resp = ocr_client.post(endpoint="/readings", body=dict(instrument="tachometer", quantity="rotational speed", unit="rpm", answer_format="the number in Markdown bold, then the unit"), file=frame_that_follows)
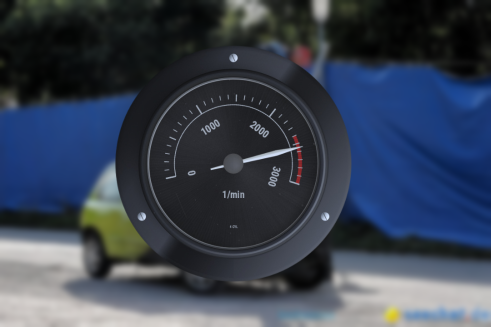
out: **2550** rpm
